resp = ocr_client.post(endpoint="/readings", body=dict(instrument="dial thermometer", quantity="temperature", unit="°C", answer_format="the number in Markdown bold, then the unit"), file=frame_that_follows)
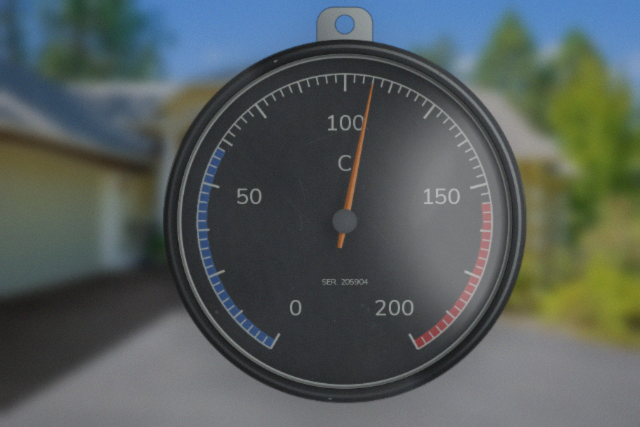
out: **107.5** °C
